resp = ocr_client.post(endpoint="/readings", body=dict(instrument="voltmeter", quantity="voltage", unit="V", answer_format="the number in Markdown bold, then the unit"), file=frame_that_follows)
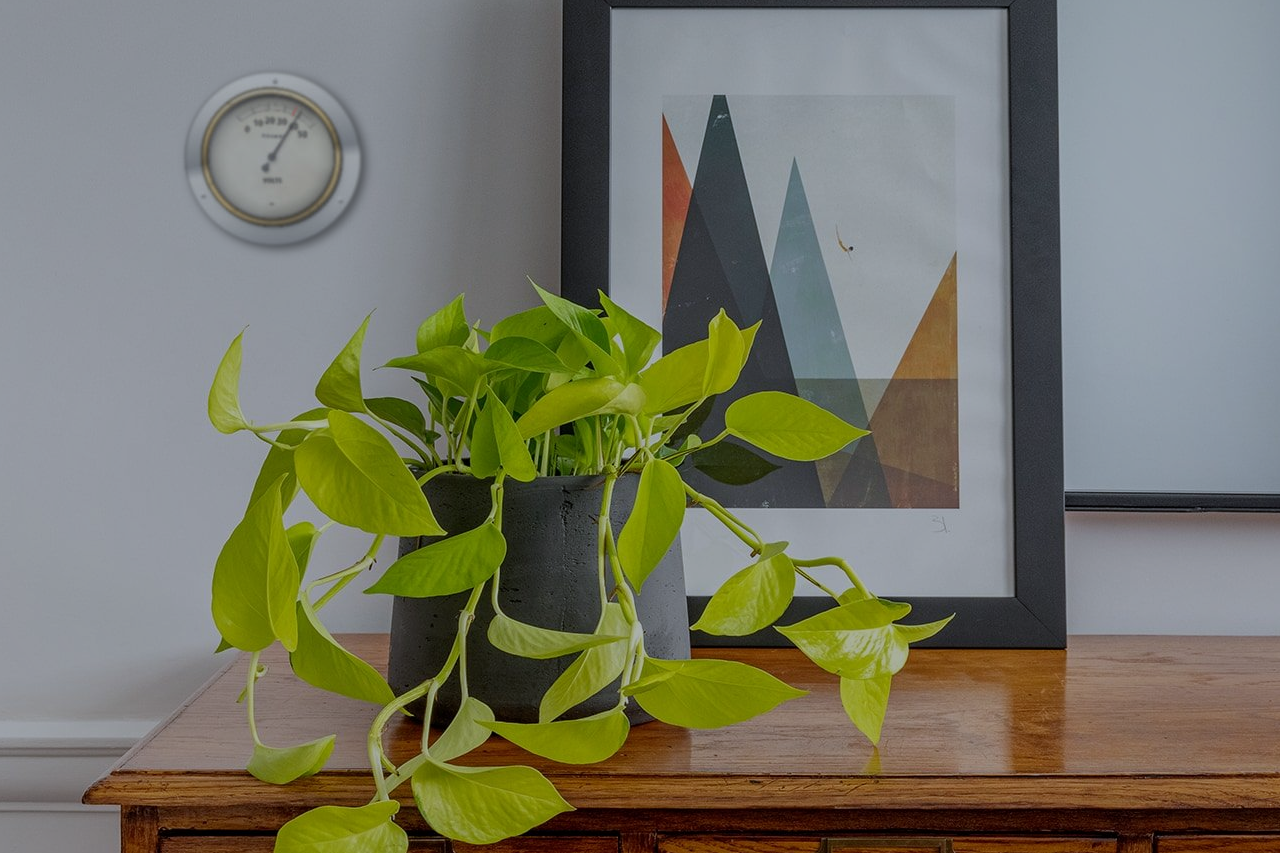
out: **40** V
